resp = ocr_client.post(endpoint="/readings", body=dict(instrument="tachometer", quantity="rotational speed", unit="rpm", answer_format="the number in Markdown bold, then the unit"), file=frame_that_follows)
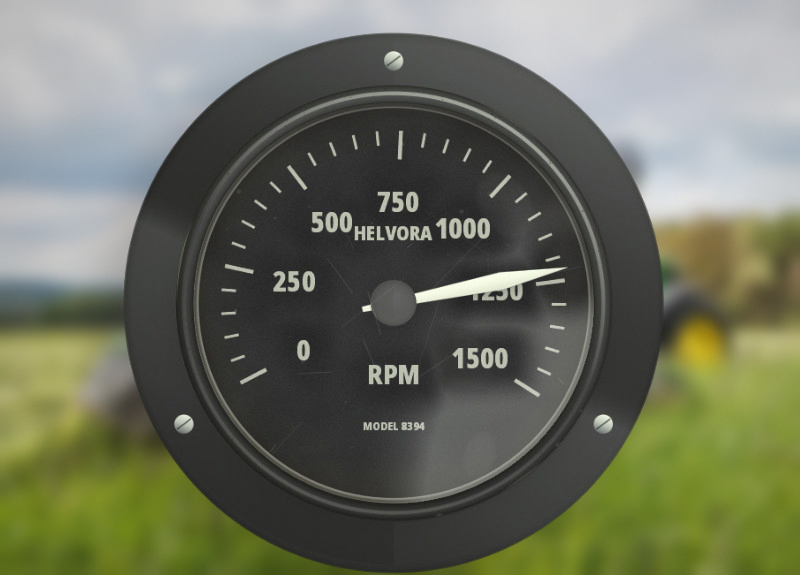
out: **1225** rpm
